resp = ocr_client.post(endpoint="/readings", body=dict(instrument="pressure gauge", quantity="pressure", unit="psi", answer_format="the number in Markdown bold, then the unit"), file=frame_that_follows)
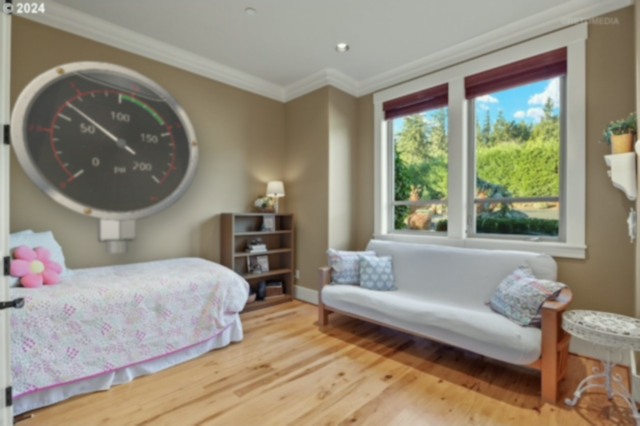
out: **60** psi
